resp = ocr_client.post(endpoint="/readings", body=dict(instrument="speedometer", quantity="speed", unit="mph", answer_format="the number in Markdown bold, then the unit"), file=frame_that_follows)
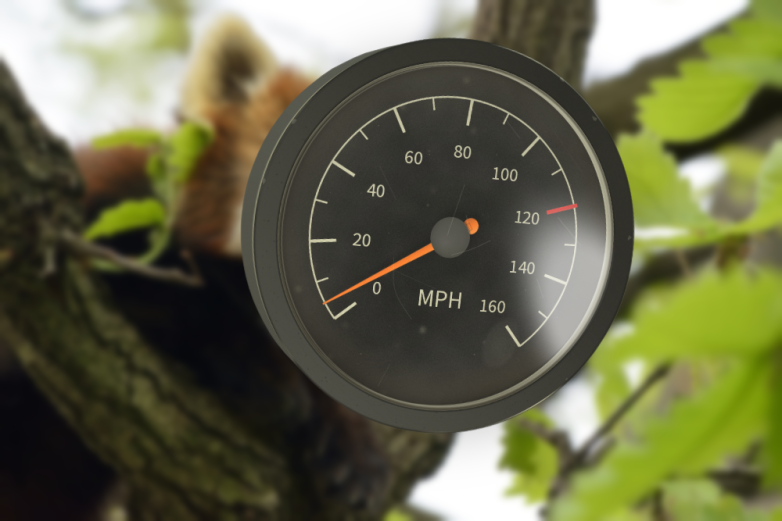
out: **5** mph
